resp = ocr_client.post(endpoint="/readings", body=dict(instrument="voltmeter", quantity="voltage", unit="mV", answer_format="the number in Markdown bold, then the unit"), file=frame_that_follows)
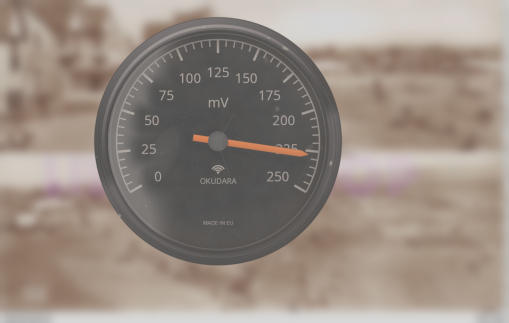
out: **227.5** mV
